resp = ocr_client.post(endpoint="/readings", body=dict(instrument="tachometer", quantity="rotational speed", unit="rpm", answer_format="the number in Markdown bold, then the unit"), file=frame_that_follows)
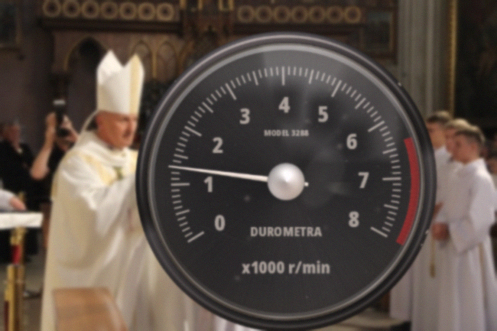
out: **1300** rpm
